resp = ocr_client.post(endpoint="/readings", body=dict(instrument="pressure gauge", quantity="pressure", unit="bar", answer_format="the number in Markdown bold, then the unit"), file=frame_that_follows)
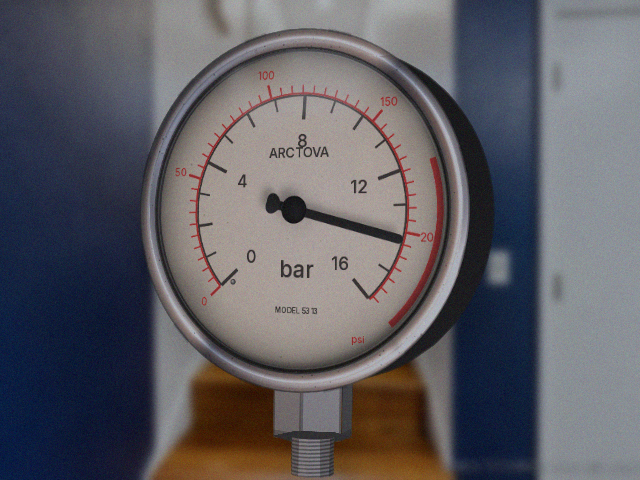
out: **14** bar
